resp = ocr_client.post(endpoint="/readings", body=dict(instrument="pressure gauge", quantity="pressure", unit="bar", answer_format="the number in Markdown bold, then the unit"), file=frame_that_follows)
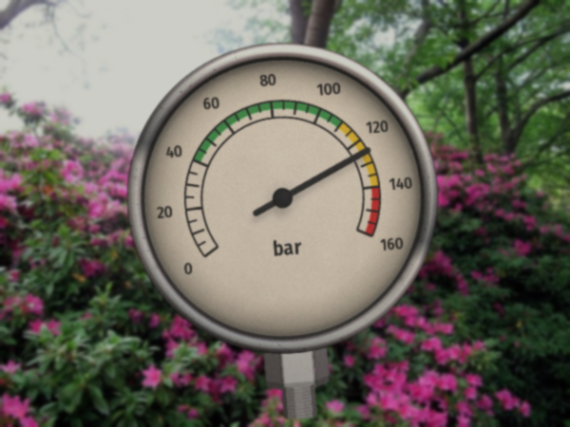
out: **125** bar
